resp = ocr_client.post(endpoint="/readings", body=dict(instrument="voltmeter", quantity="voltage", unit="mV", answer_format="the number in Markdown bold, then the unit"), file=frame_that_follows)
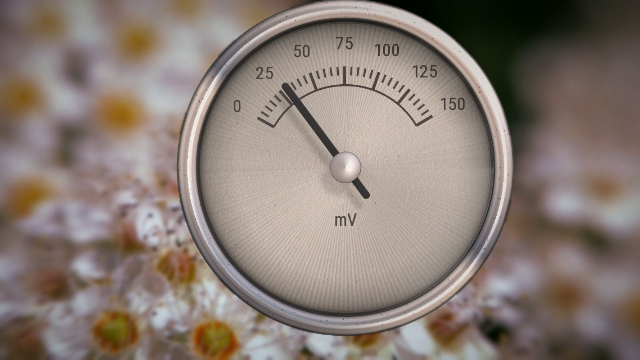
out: **30** mV
